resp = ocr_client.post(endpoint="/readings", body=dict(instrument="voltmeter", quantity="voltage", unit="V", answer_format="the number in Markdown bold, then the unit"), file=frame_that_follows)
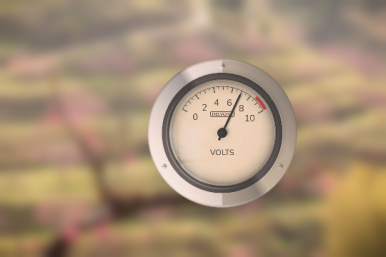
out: **7** V
